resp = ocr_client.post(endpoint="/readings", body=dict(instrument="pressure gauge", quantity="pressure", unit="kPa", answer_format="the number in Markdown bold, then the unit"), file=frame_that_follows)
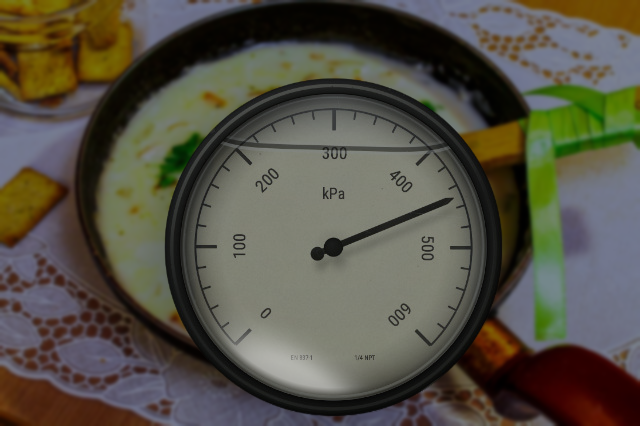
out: **450** kPa
